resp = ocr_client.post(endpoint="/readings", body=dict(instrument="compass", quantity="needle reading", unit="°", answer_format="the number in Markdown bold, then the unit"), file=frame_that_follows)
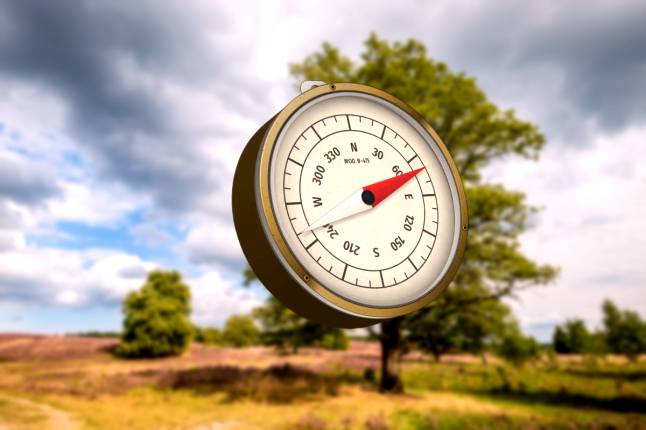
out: **70** °
